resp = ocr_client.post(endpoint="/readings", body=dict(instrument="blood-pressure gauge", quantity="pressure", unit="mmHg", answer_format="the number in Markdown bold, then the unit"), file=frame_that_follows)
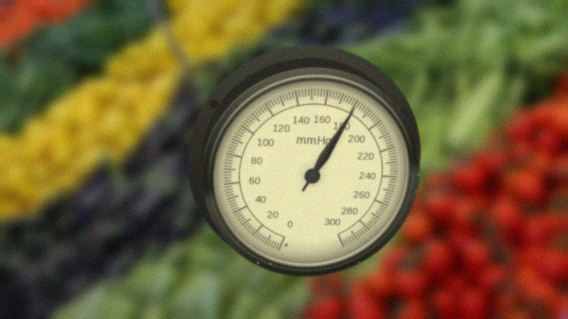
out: **180** mmHg
